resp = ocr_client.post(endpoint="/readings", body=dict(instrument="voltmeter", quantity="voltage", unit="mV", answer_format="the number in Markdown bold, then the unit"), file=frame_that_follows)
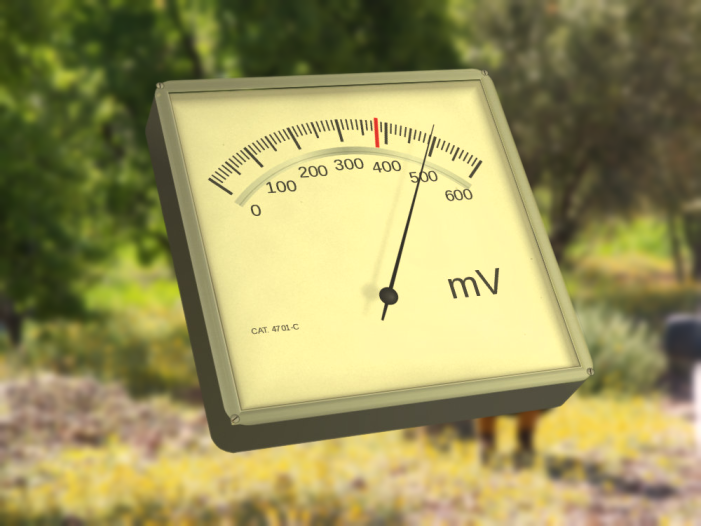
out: **490** mV
